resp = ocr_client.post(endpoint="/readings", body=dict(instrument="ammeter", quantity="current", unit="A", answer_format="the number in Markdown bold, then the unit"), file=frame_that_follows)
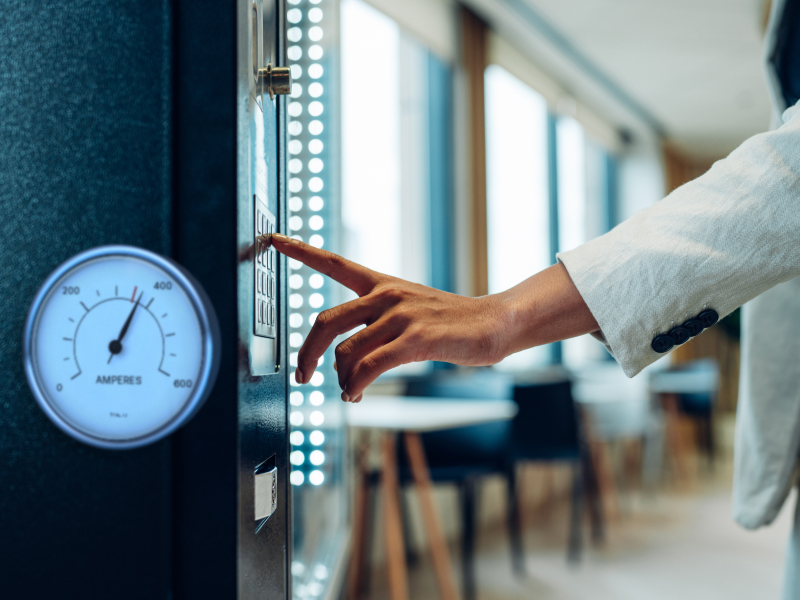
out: **375** A
